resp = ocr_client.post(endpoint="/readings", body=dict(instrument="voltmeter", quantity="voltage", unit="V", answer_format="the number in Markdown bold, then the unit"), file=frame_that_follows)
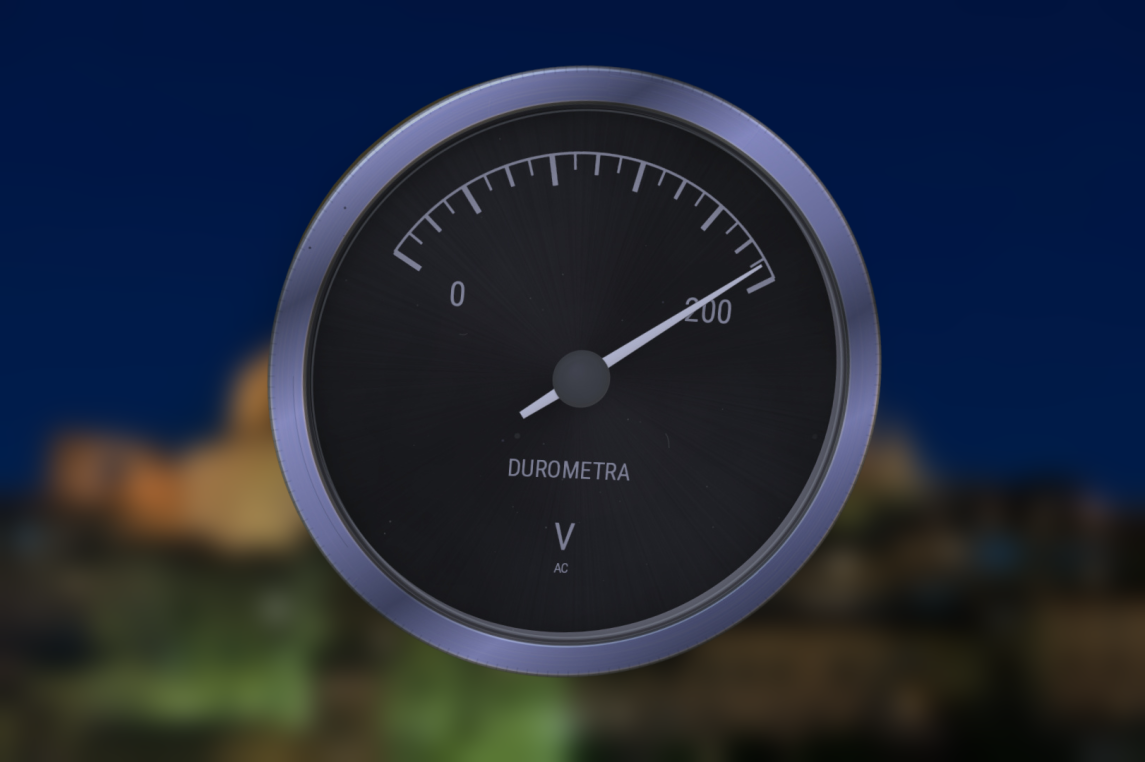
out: **190** V
